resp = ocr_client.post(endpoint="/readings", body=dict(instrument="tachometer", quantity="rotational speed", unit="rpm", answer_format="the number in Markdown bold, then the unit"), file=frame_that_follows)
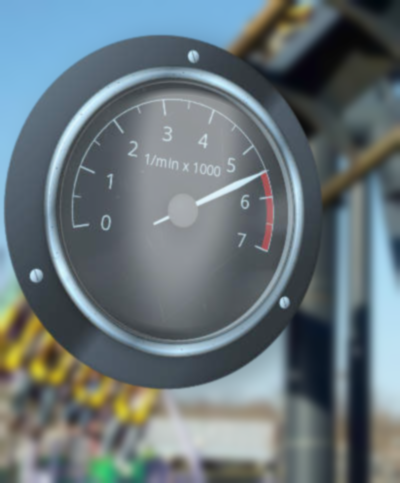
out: **5500** rpm
